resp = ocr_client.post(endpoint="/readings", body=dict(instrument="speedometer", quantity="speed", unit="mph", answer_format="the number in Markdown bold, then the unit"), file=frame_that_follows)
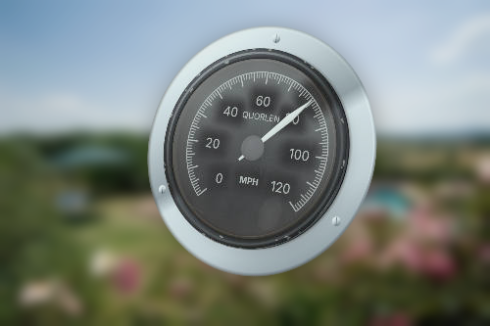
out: **80** mph
